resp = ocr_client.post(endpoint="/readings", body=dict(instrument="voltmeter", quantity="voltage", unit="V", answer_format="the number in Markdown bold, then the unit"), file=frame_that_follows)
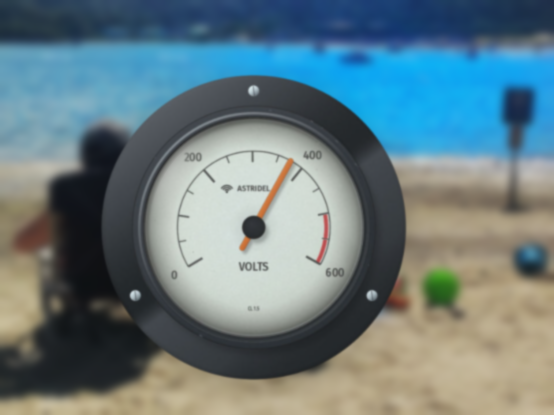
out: **375** V
